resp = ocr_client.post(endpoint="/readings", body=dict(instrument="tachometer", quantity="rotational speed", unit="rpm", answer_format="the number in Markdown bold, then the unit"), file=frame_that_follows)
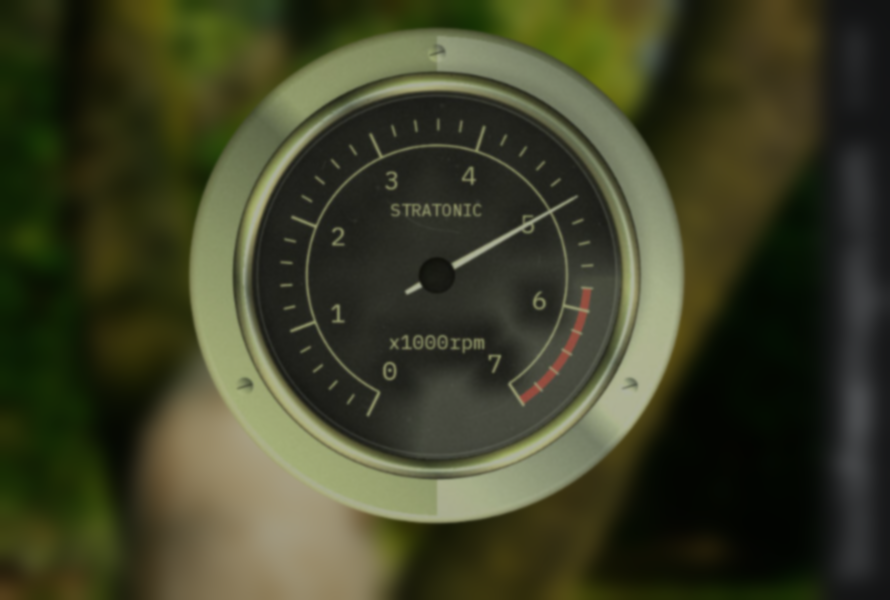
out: **5000** rpm
